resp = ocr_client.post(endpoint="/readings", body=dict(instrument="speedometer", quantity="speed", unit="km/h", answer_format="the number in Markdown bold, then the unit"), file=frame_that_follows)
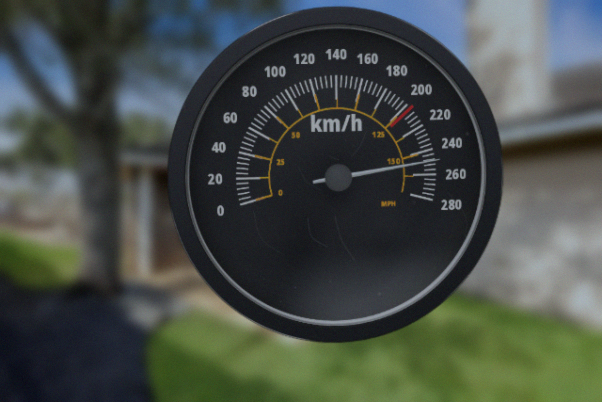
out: **248** km/h
